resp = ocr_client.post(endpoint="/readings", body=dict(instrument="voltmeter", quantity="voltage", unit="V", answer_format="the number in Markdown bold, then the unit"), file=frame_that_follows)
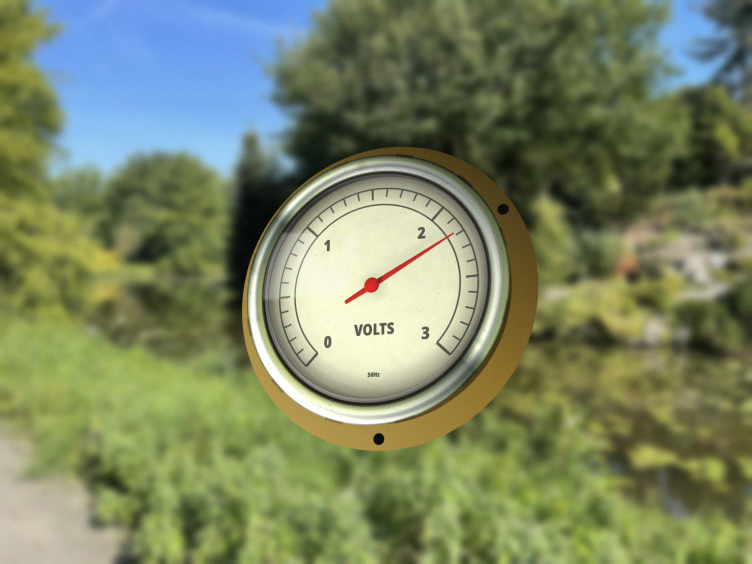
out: **2.2** V
